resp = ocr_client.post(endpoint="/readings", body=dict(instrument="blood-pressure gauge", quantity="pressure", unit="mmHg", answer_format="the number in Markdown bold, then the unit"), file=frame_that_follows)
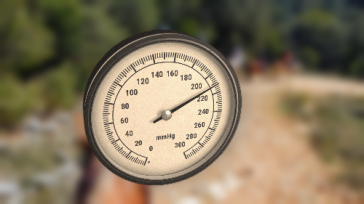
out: **210** mmHg
